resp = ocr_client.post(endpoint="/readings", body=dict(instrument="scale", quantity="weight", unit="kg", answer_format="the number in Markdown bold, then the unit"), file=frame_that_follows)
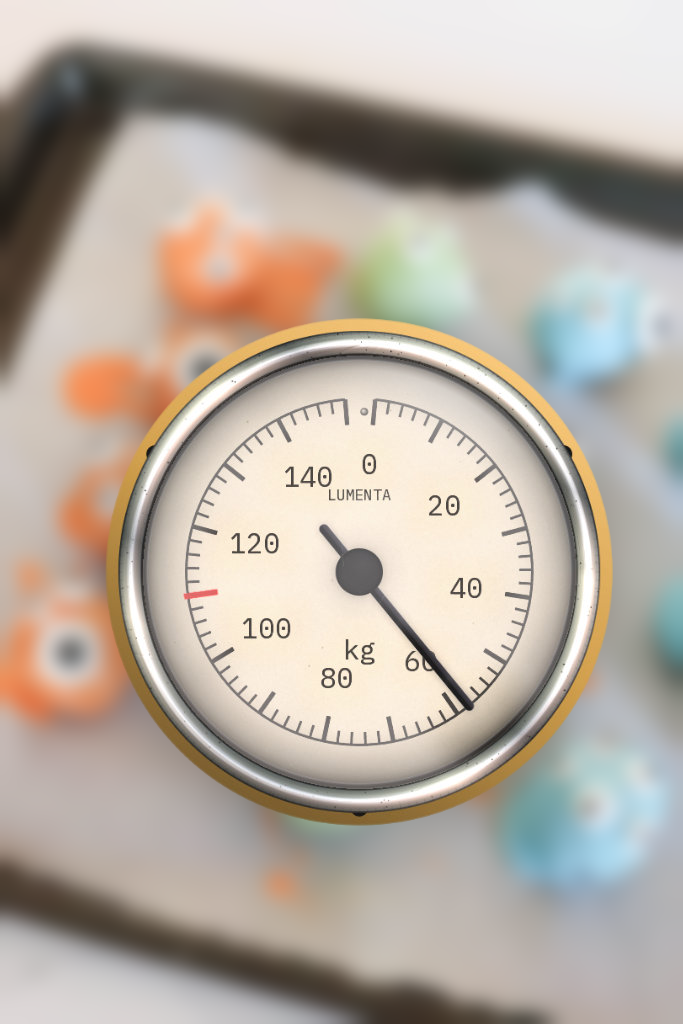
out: **58** kg
